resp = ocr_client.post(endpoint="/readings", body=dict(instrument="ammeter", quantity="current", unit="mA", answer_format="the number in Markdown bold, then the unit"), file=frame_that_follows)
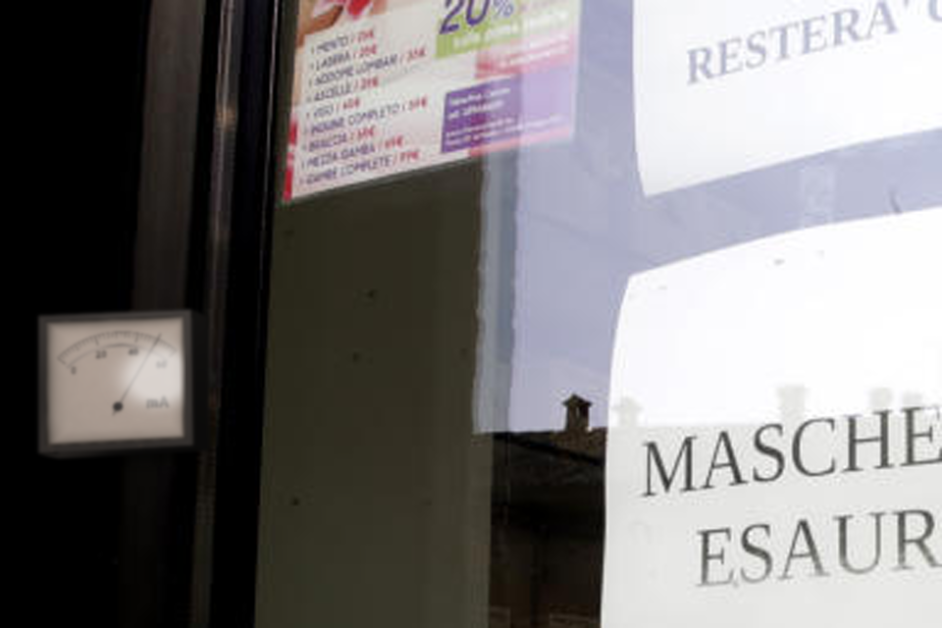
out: **50** mA
